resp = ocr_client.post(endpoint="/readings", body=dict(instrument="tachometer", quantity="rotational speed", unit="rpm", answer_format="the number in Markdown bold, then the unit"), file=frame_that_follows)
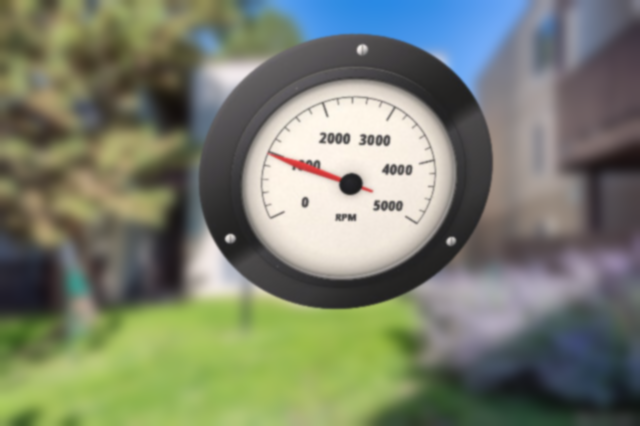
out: **1000** rpm
